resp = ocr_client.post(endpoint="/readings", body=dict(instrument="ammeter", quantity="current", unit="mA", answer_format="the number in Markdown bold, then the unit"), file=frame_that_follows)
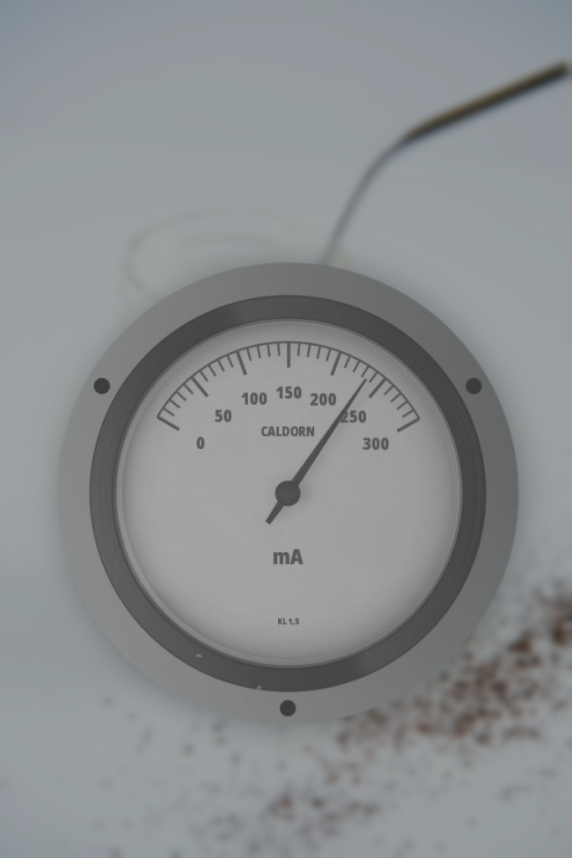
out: **235** mA
